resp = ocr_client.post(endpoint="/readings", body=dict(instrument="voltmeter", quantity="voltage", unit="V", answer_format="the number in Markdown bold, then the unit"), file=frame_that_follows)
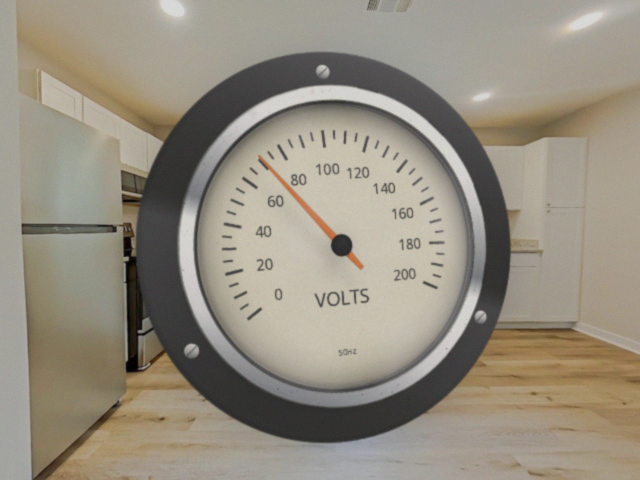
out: **70** V
